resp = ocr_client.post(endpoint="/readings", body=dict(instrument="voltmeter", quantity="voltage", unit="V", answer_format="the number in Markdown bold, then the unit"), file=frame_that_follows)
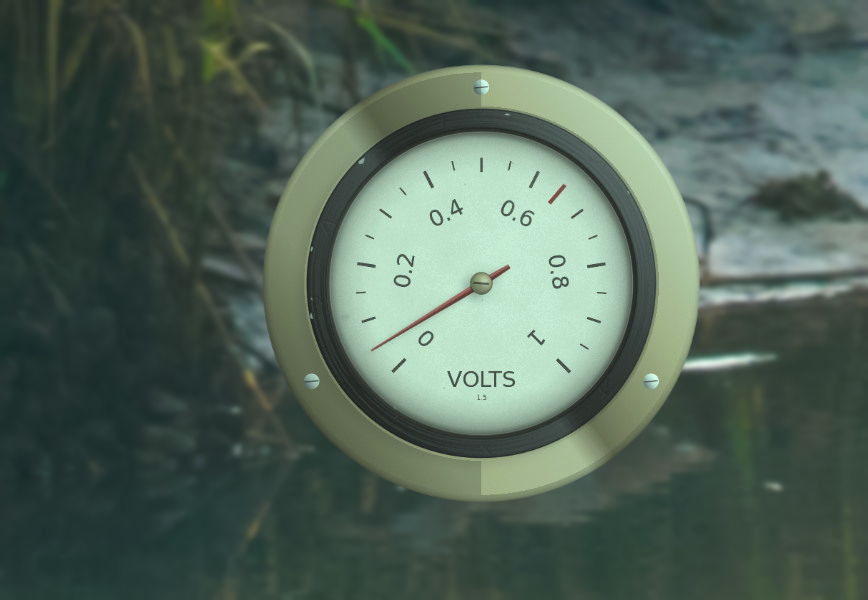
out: **0.05** V
